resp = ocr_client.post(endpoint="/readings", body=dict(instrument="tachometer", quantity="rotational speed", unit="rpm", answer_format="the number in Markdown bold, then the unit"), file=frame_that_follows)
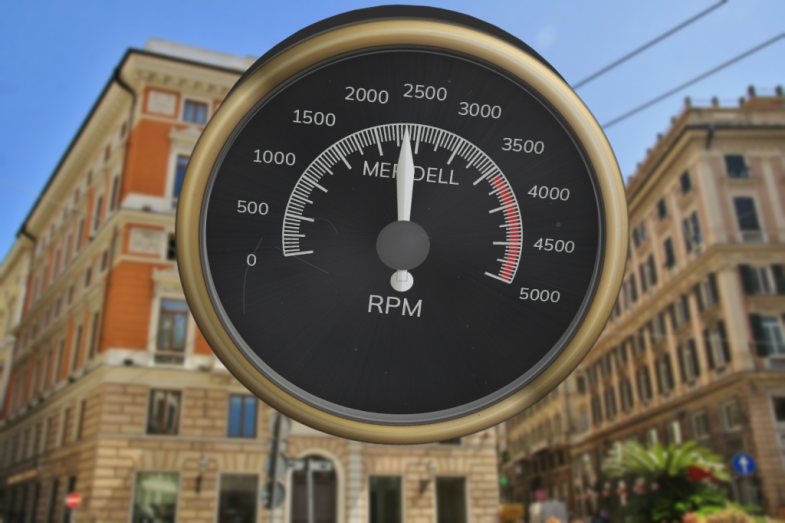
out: **2350** rpm
